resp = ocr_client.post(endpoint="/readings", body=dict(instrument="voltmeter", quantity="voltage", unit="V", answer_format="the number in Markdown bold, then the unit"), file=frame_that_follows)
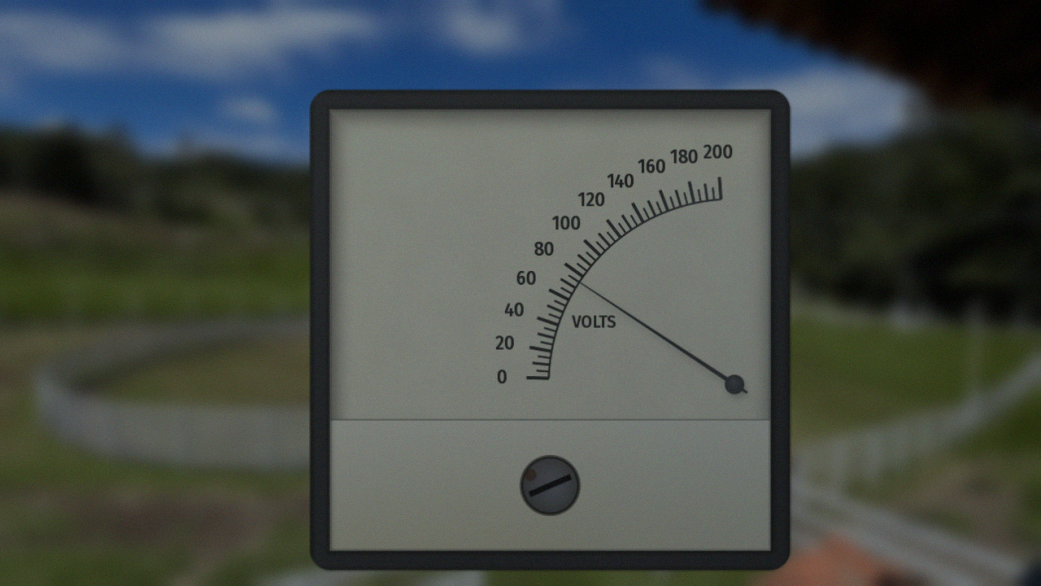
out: **75** V
